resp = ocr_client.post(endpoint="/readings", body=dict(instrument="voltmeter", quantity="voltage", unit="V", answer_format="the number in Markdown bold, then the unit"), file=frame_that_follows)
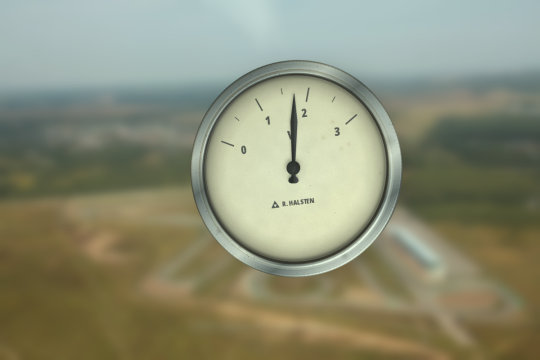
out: **1.75** V
